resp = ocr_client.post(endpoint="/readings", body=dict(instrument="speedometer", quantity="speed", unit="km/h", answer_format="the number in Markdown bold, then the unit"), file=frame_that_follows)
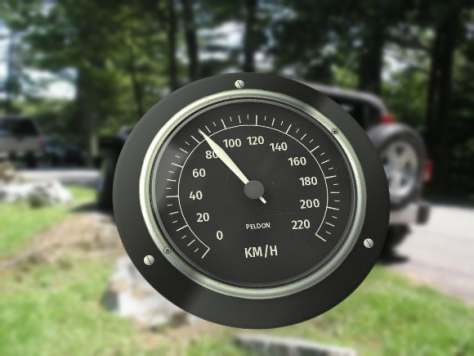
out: **85** km/h
